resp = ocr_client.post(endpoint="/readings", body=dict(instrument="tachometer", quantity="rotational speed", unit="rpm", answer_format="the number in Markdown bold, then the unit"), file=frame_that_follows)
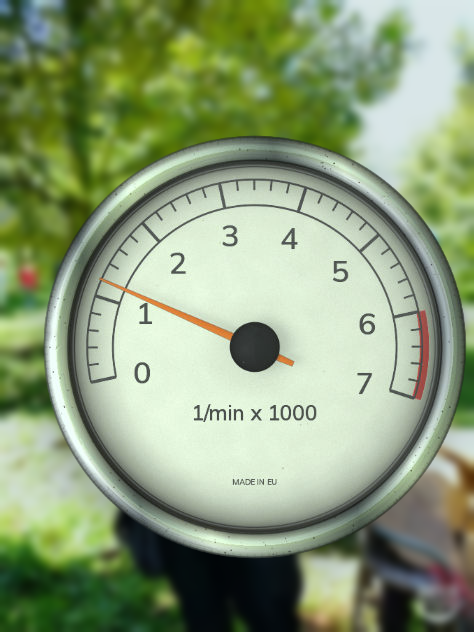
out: **1200** rpm
